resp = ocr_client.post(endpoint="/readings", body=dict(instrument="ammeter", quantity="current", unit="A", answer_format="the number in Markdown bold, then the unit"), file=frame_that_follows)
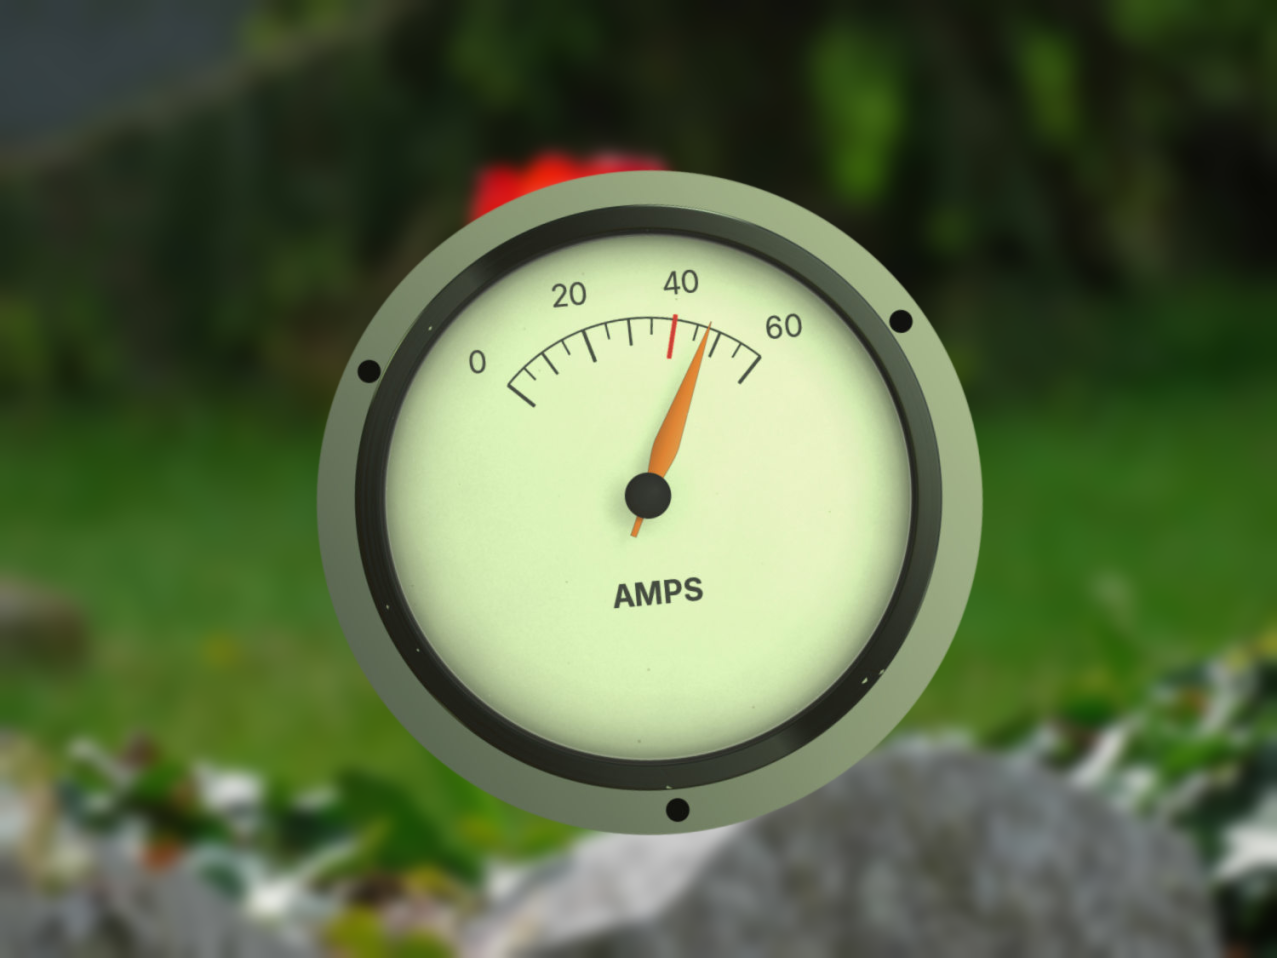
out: **47.5** A
